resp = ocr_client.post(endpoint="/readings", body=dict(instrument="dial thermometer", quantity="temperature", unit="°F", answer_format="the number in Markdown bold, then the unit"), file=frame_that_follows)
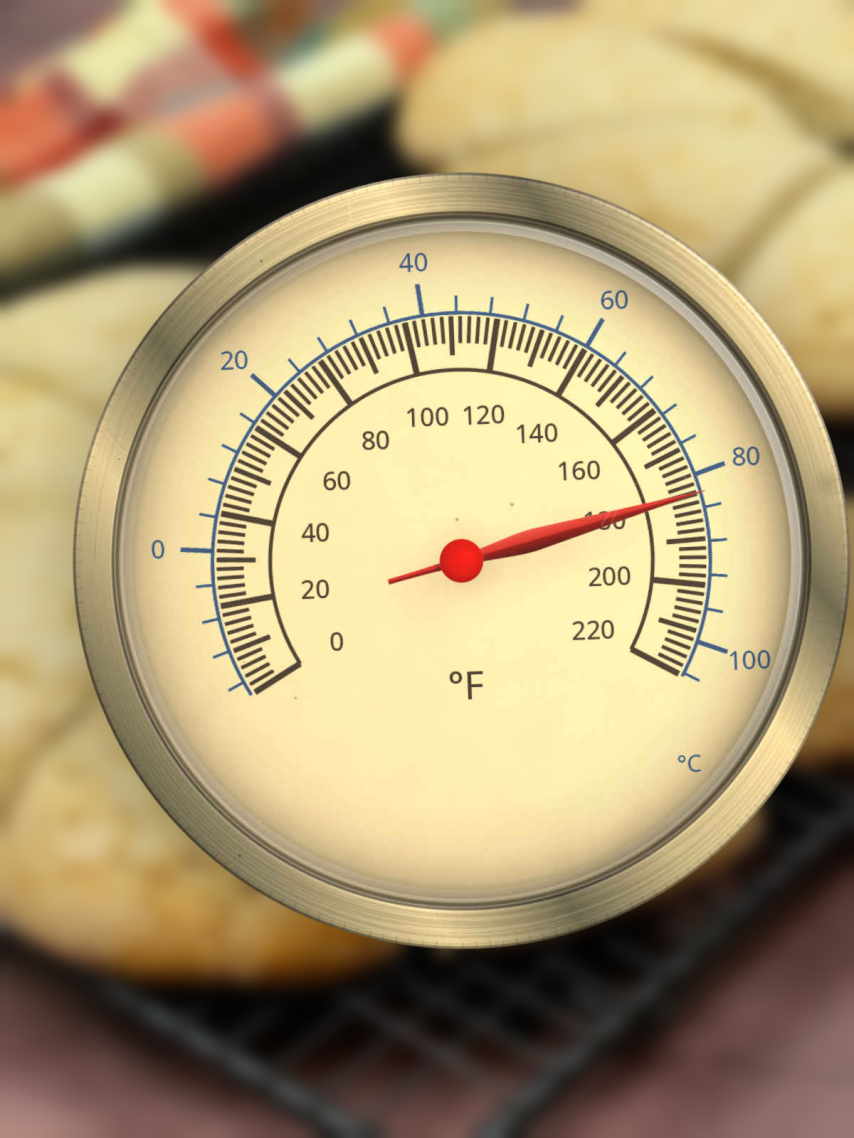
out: **180** °F
